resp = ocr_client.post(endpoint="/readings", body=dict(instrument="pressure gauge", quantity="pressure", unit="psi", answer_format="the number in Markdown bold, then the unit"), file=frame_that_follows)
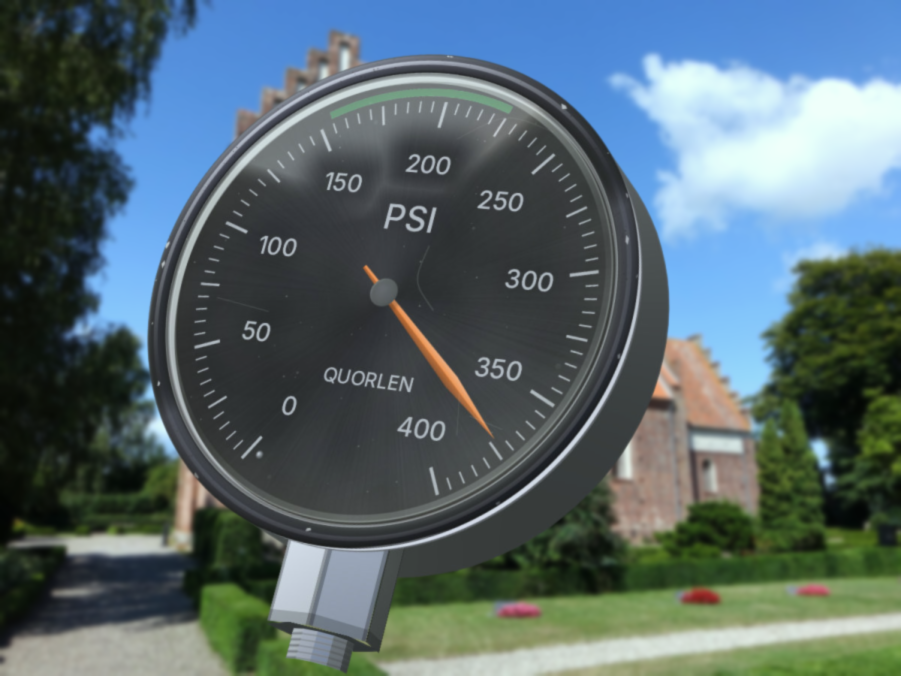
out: **372.5** psi
